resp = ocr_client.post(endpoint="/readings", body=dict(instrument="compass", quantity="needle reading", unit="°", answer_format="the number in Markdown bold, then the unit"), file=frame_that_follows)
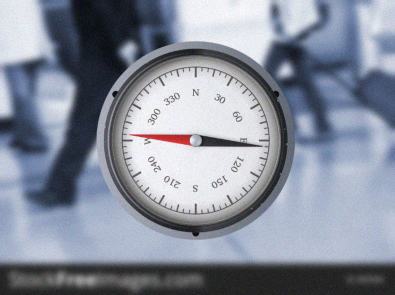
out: **275** °
